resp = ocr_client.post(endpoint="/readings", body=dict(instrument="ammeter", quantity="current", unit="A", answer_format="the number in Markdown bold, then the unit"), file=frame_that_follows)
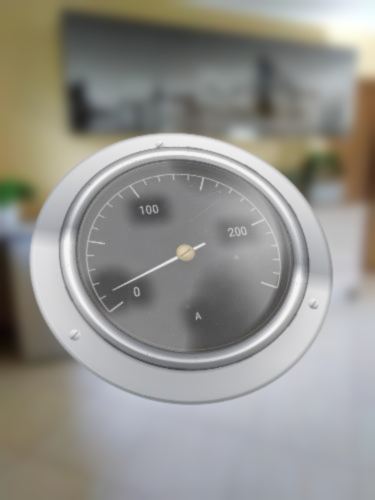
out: **10** A
